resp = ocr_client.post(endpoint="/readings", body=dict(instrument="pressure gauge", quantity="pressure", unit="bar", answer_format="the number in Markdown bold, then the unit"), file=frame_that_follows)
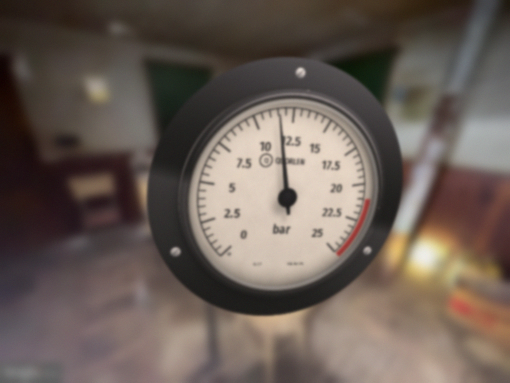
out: **11.5** bar
